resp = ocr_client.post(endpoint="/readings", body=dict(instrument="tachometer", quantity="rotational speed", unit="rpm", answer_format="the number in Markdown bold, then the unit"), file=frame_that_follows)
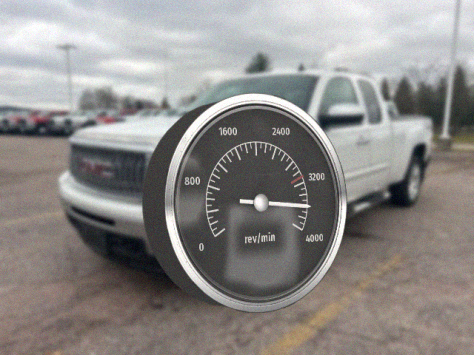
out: **3600** rpm
